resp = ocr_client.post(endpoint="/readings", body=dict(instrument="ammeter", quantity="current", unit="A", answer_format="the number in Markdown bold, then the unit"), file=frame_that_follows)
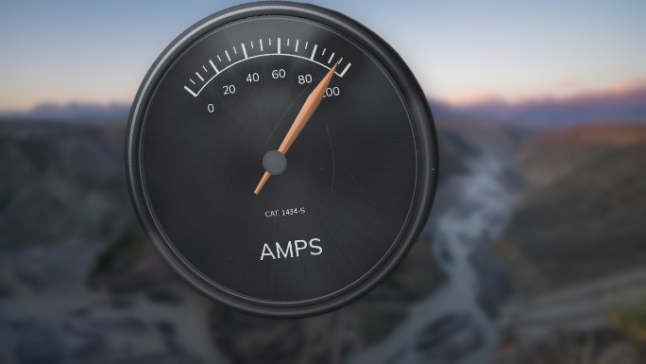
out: **95** A
